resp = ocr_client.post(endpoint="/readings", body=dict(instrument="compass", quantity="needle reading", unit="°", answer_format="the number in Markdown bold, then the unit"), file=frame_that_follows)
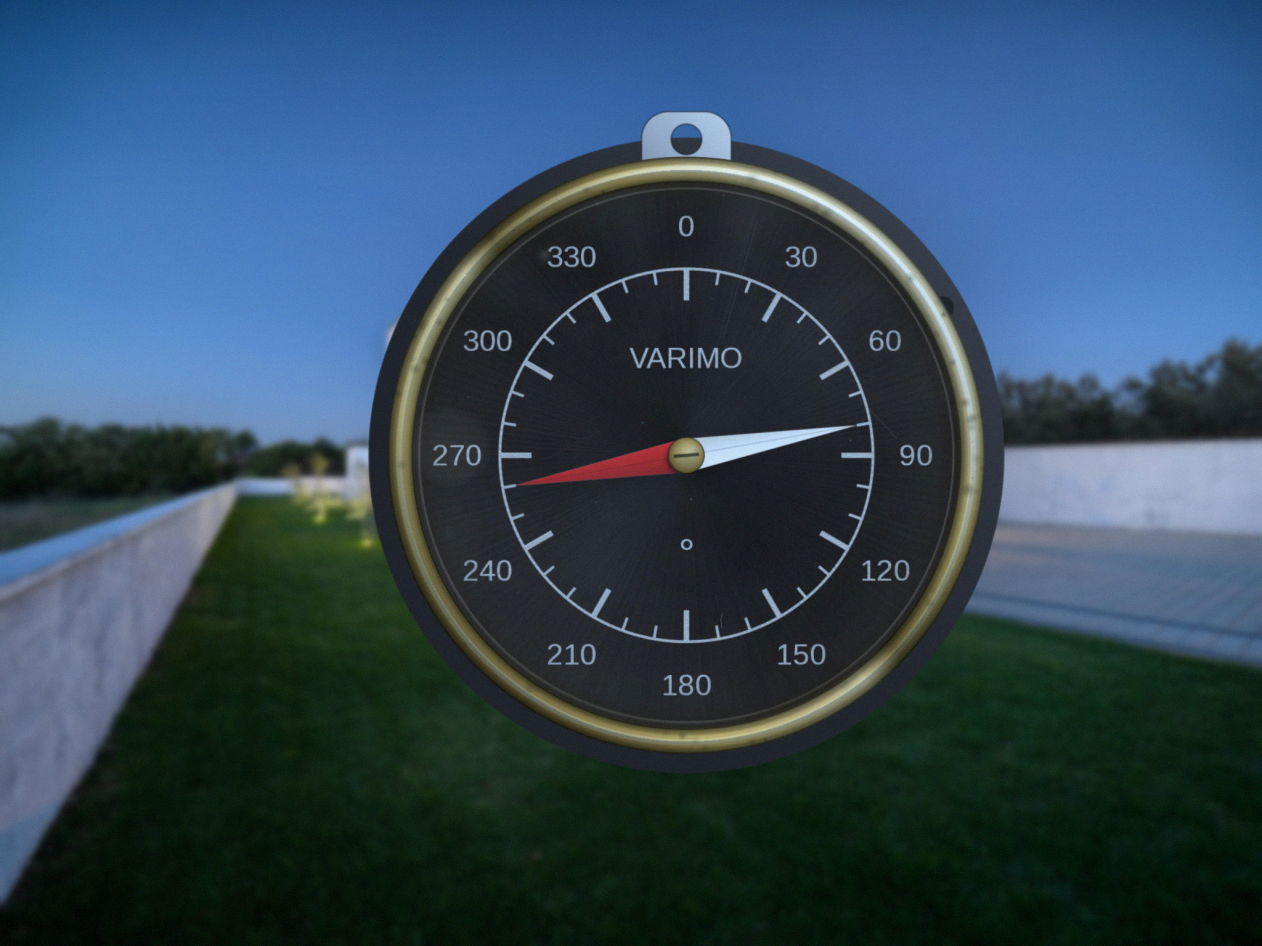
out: **260** °
